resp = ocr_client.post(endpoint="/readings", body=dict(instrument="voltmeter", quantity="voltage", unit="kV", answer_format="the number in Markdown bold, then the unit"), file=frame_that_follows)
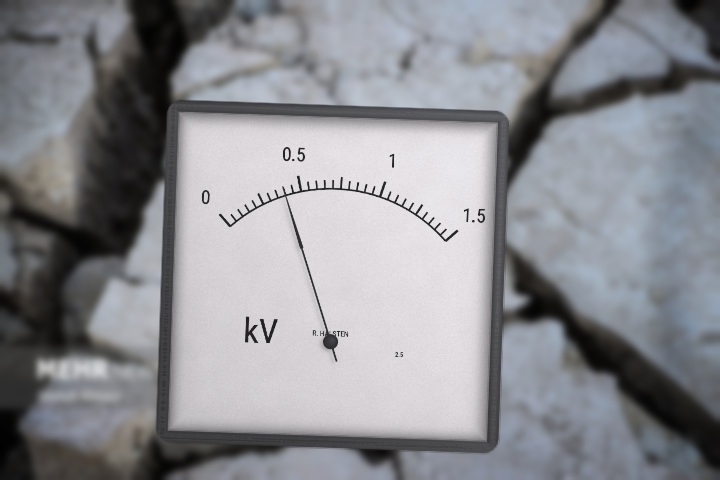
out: **0.4** kV
